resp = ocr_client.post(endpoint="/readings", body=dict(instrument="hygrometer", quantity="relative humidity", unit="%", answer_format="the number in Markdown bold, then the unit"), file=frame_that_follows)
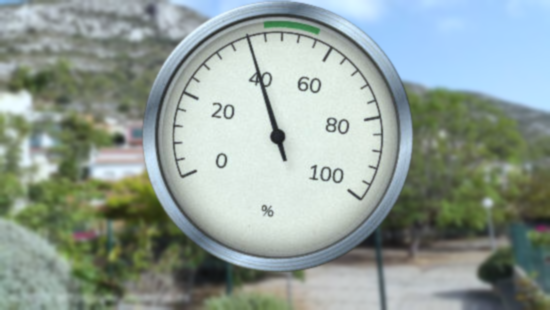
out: **40** %
